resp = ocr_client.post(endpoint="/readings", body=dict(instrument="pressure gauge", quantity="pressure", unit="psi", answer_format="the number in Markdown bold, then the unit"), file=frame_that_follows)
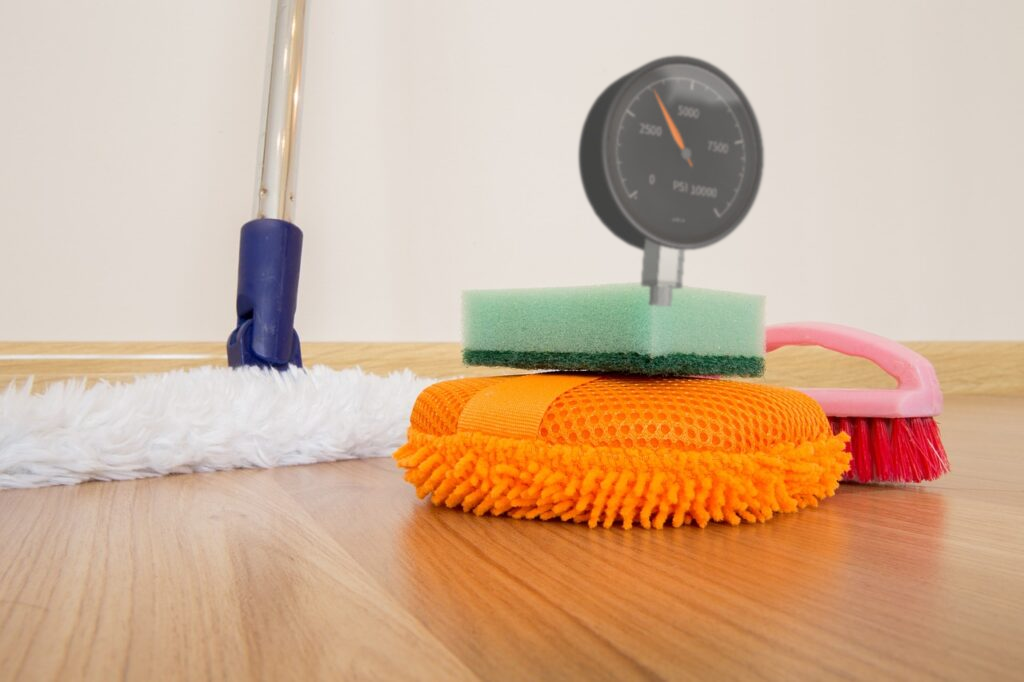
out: **3500** psi
